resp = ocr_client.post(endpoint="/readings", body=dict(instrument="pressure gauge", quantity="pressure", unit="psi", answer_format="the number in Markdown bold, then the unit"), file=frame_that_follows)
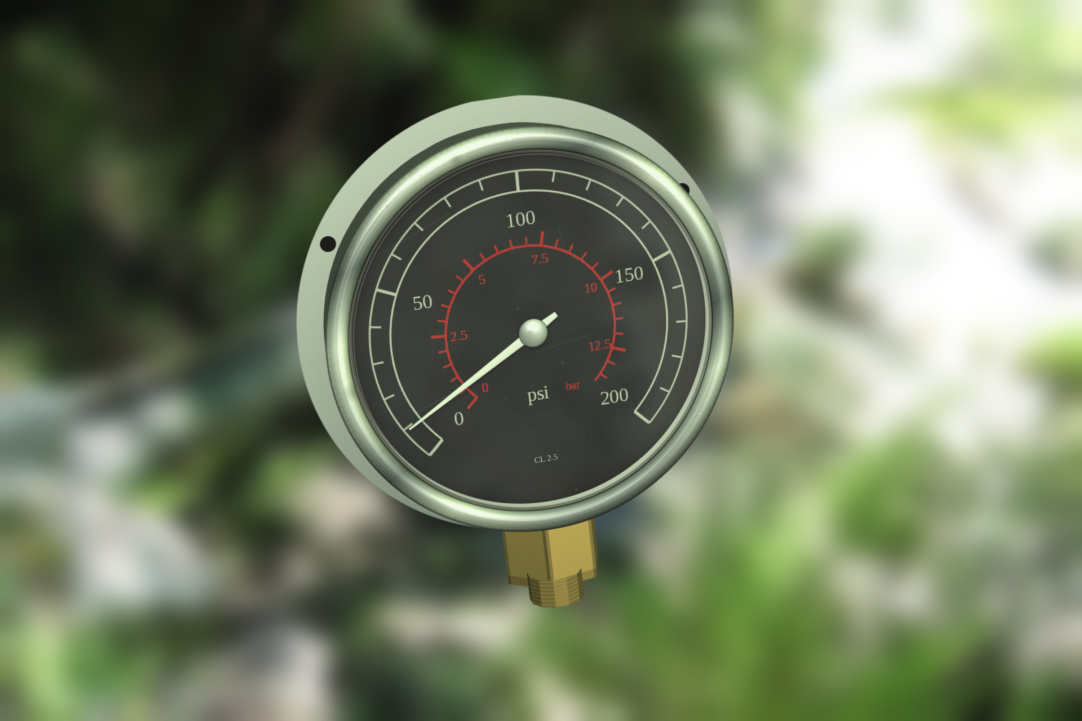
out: **10** psi
